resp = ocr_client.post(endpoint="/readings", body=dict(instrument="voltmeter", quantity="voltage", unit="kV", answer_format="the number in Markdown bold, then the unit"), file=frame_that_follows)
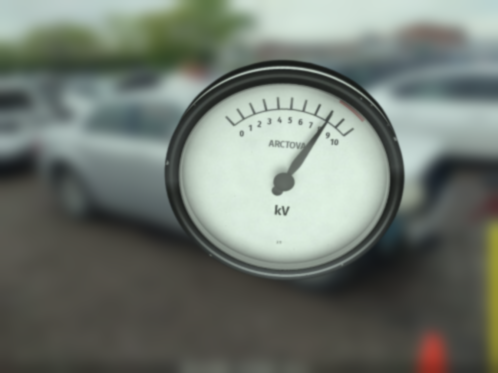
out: **8** kV
